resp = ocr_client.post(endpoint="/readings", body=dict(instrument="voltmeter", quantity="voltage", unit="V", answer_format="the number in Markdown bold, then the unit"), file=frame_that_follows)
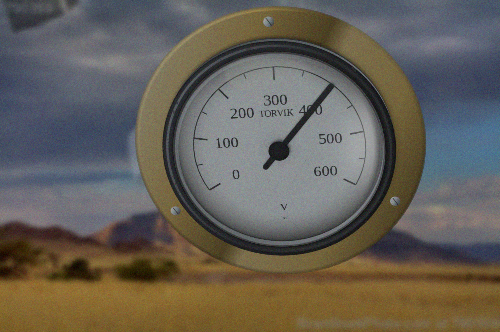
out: **400** V
